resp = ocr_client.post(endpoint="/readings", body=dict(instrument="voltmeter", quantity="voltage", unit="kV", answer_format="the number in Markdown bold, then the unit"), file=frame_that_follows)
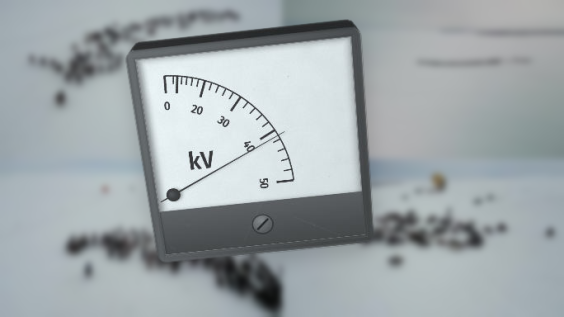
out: **41** kV
